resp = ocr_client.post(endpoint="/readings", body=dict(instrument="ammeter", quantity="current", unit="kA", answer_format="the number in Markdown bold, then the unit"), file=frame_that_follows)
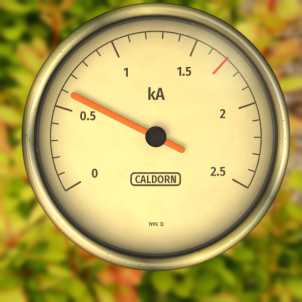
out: **0.6** kA
